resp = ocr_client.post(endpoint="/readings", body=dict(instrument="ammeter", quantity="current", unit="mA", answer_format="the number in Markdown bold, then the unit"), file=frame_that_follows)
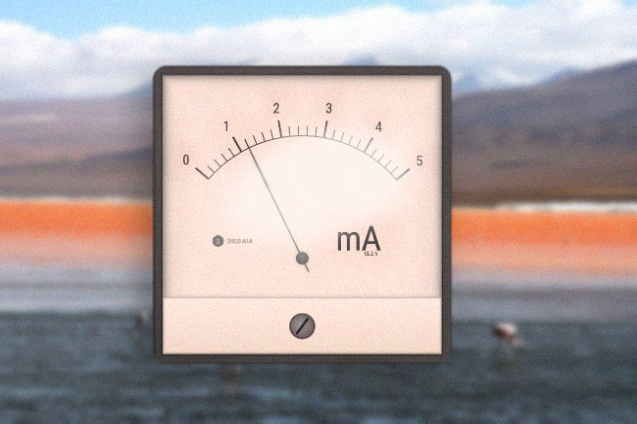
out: **1.2** mA
